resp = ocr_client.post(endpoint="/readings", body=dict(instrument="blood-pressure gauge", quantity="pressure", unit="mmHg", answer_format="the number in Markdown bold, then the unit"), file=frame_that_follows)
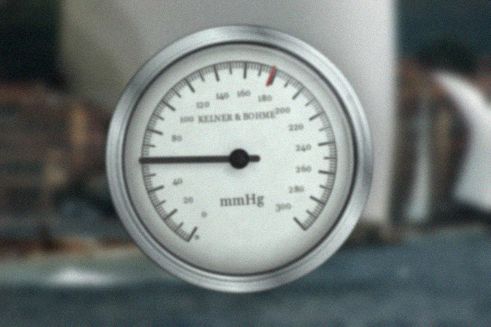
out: **60** mmHg
